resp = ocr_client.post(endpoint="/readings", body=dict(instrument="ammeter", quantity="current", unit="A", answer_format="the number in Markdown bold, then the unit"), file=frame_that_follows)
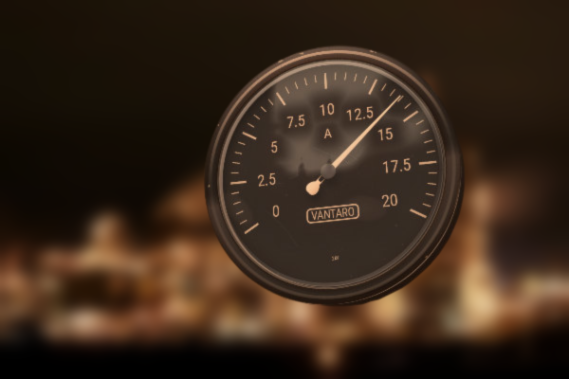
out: **14** A
